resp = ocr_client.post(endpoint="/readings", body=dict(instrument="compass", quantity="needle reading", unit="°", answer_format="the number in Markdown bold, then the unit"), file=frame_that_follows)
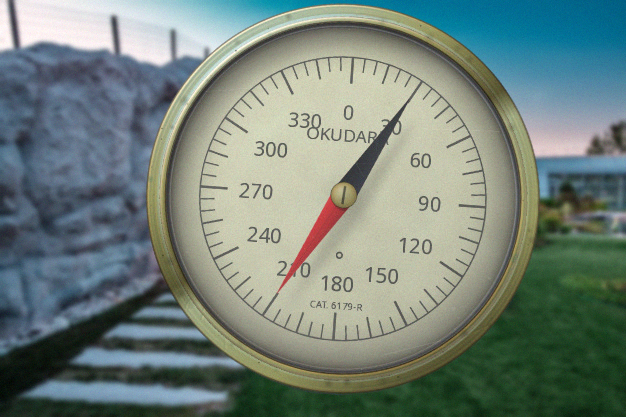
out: **210** °
